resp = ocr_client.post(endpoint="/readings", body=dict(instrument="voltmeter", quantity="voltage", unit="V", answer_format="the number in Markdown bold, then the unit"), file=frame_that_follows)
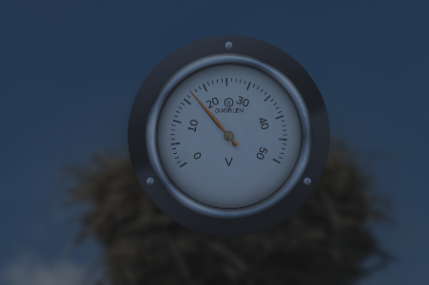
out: **17** V
